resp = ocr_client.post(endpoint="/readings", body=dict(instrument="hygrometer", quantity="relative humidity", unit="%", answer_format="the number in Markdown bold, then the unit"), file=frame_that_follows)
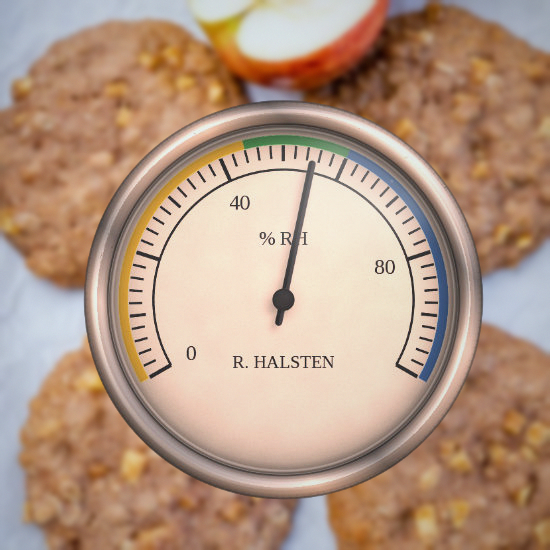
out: **55** %
